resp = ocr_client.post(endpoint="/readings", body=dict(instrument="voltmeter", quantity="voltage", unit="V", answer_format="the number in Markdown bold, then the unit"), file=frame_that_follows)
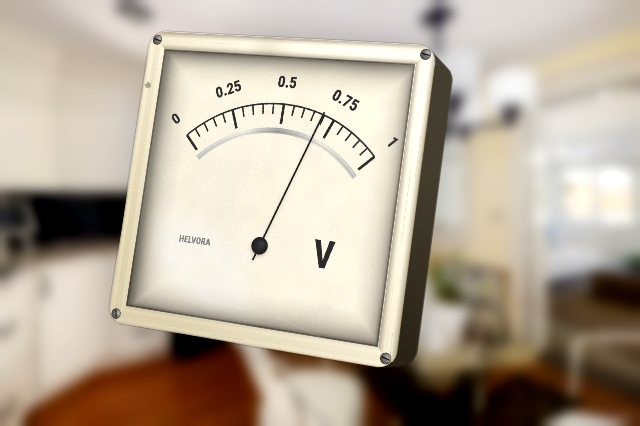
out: **0.7** V
